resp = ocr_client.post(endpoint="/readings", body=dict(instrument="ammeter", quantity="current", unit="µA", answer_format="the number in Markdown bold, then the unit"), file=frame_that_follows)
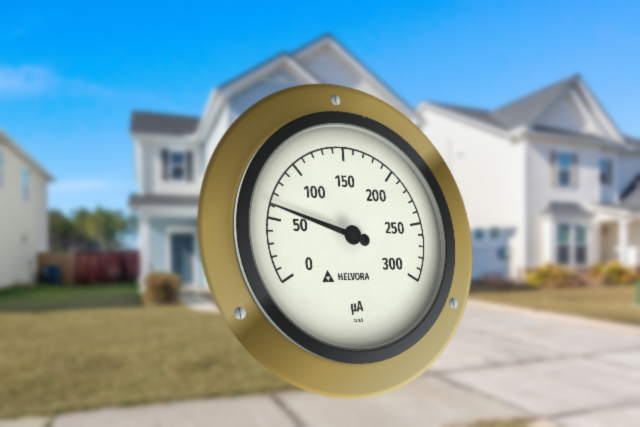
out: **60** µA
